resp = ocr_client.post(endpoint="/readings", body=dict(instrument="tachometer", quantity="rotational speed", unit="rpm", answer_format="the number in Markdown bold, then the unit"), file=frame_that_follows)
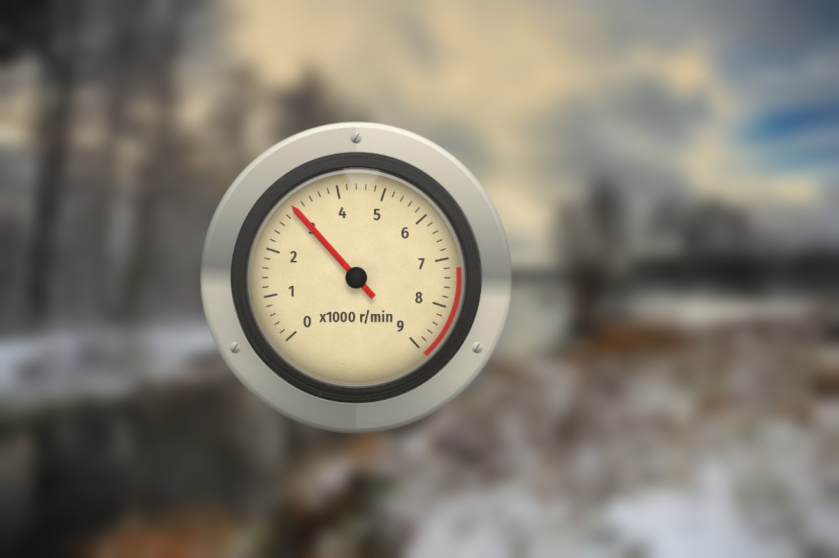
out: **3000** rpm
